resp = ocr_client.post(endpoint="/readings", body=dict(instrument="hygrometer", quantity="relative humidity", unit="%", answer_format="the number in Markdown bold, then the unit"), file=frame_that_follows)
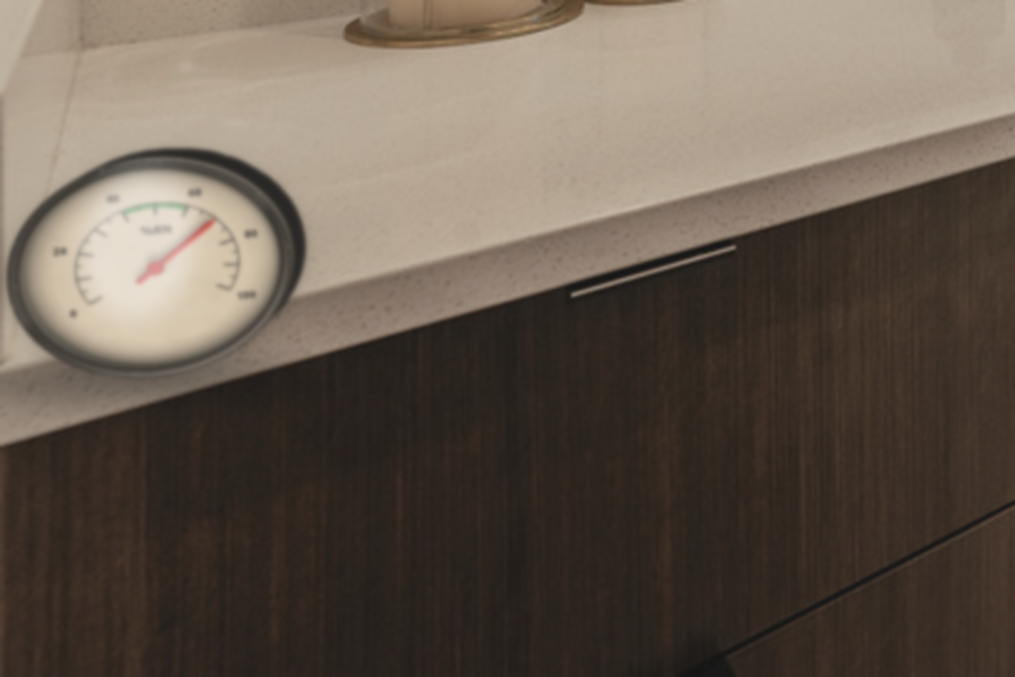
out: **70** %
